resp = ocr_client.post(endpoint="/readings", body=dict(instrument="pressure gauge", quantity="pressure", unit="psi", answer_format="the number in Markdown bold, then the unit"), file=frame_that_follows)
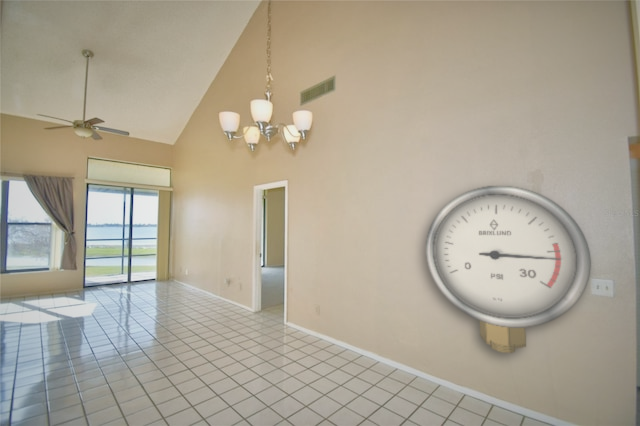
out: **26** psi
